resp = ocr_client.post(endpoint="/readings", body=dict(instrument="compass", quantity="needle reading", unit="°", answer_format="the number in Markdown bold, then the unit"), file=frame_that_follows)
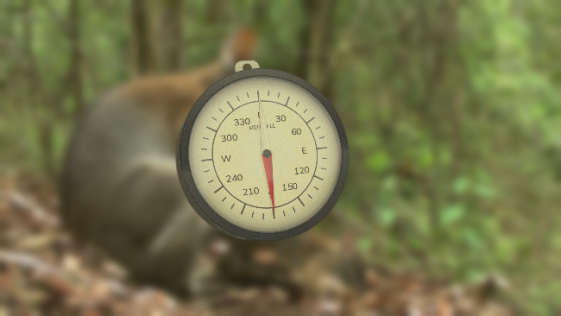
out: **180** °
